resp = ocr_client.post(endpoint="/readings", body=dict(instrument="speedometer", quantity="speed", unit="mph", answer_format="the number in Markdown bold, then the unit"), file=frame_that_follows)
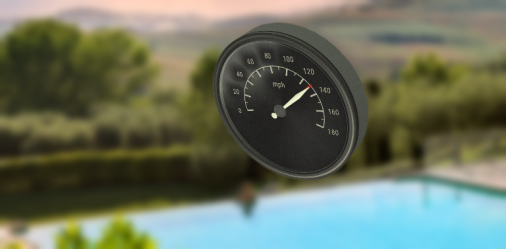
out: **130** mph
